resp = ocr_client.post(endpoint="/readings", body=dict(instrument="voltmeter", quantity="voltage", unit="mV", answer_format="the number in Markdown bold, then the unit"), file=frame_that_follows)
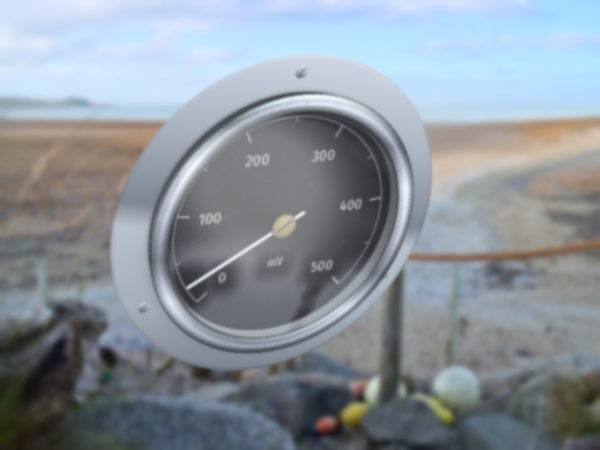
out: **25** mV
